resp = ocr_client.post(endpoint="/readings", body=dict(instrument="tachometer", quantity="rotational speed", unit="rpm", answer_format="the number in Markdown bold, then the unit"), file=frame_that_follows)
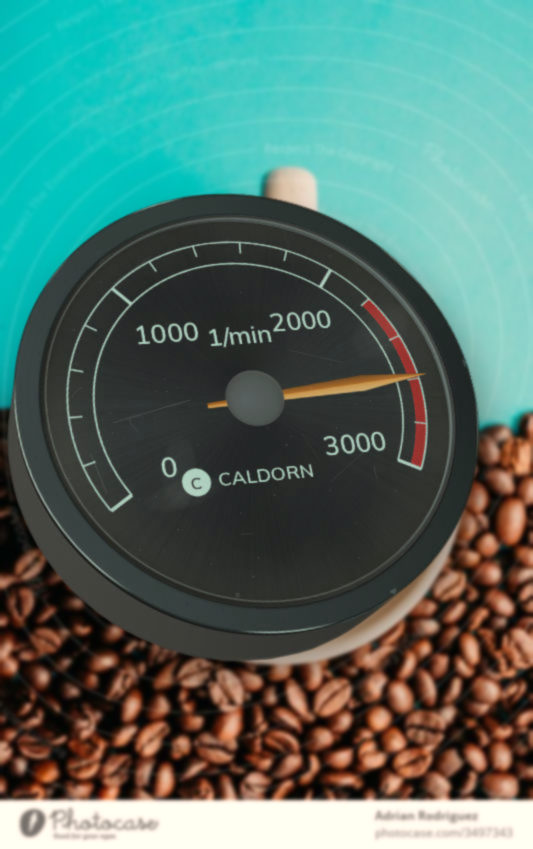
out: **2600** rpm
